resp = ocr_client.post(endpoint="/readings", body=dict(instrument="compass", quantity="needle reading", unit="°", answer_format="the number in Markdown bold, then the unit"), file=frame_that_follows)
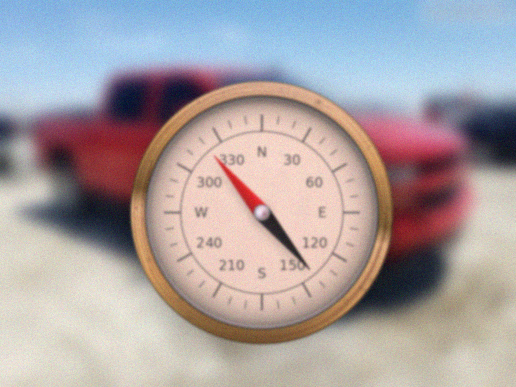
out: **320** °
